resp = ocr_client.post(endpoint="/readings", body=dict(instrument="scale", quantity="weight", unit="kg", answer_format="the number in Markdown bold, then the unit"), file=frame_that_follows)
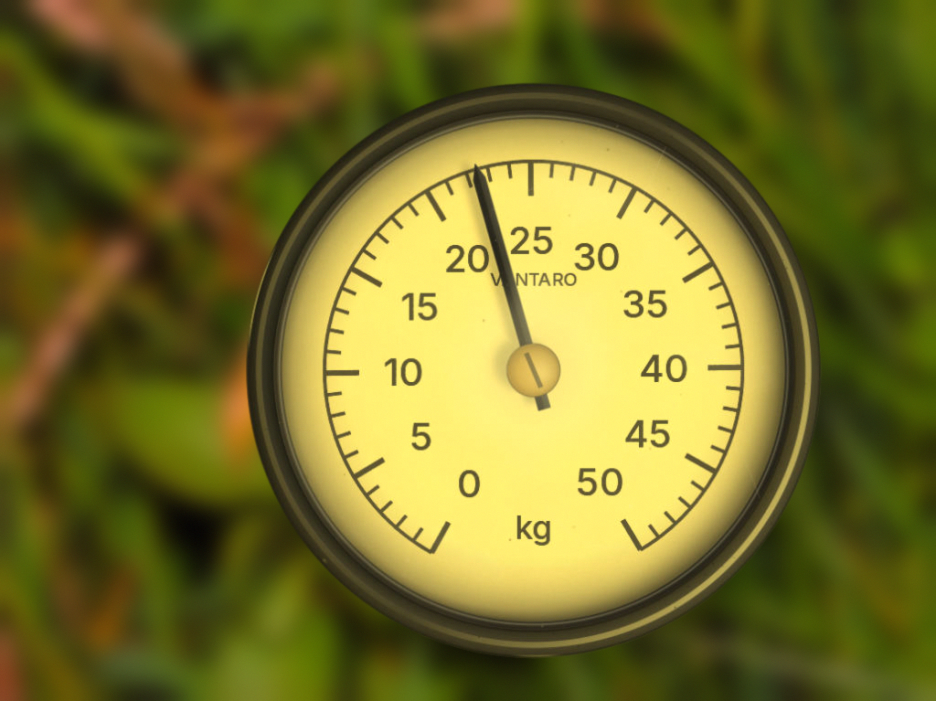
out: **22.5** kg
